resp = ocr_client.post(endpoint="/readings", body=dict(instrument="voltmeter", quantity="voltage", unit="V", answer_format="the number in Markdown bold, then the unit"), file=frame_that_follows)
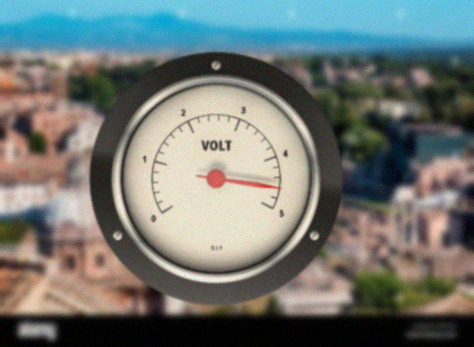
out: **4.6** V
